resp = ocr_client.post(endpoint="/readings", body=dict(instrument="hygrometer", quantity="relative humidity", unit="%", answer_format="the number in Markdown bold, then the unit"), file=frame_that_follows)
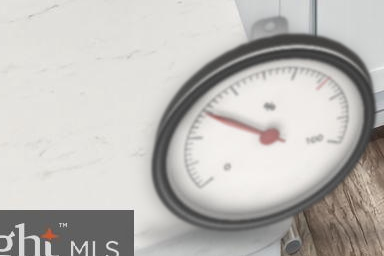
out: **30** %
